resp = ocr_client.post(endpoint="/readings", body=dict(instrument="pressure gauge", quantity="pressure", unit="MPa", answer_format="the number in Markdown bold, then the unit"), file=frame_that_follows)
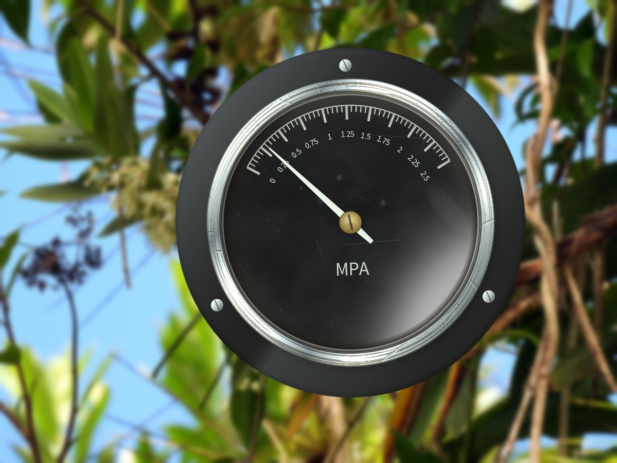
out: **0.3** MPa
